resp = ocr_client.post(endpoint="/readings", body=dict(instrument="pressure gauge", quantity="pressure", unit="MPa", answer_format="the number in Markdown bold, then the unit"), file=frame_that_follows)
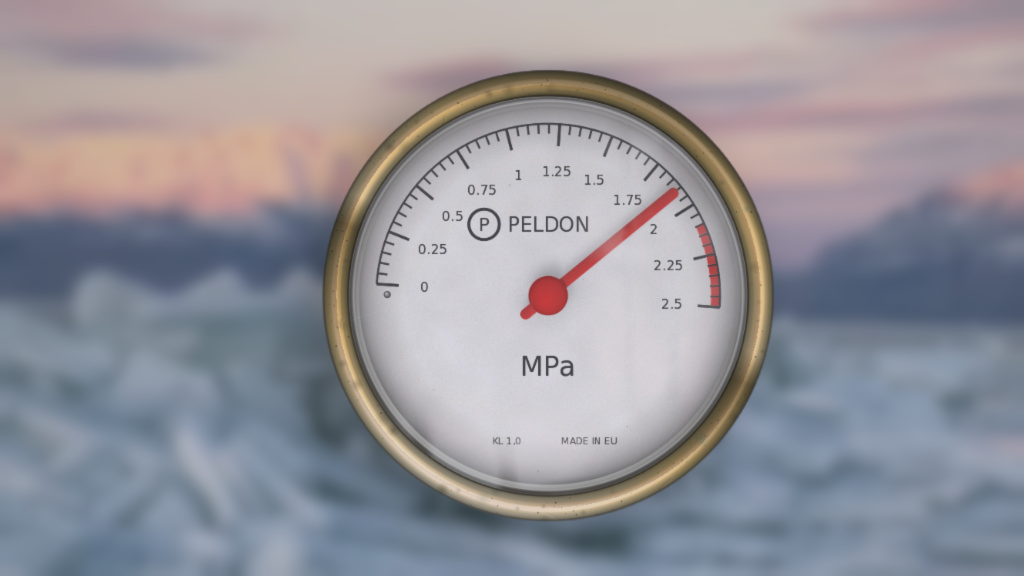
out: **1.9** MPa
